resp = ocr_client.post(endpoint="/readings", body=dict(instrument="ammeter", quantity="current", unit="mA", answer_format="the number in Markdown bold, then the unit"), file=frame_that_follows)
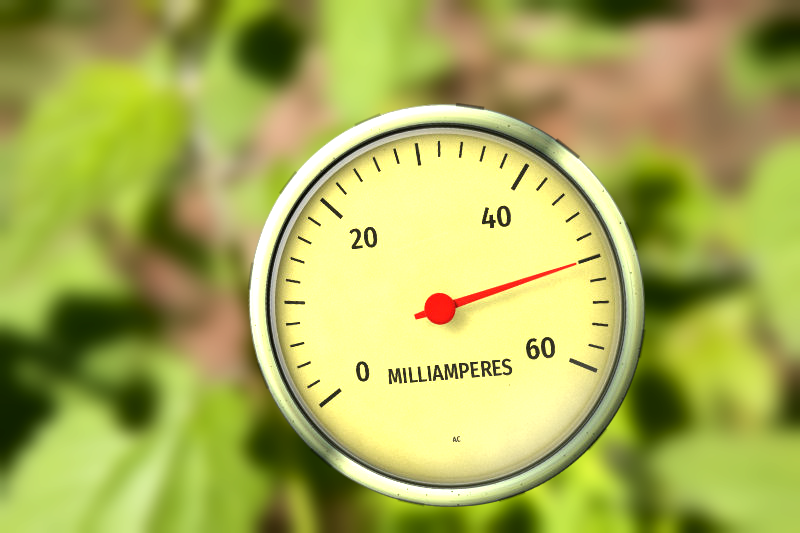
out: **50** mA
